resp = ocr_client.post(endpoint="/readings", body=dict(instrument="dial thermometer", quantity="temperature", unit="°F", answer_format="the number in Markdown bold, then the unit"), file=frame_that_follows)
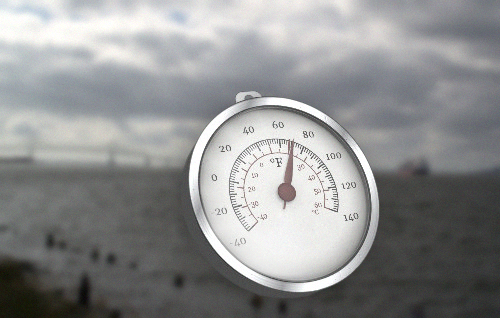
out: **70** °F
